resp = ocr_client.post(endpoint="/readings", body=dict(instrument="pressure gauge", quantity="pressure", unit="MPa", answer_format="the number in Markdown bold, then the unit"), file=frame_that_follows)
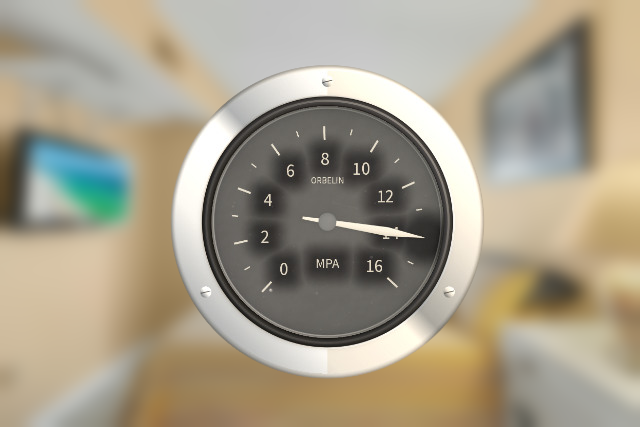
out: **14** MPa
